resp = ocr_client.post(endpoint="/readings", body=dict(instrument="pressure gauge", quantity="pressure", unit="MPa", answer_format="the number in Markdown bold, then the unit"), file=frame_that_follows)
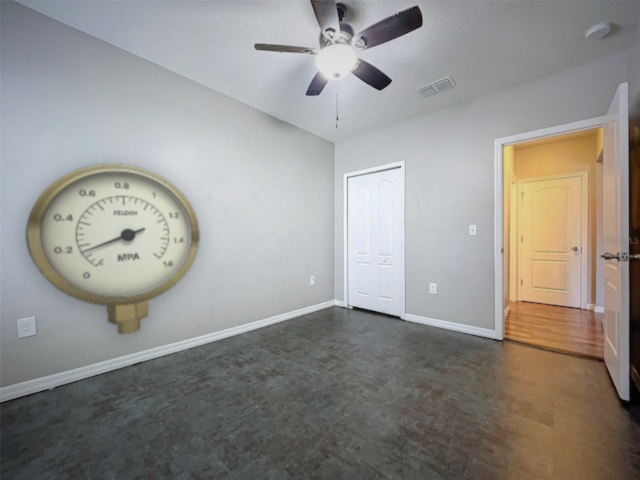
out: **0.15** MPa
